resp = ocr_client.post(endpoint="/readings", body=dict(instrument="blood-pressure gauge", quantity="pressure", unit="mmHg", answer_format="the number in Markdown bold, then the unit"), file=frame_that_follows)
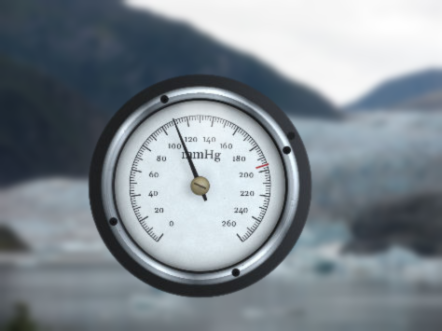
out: **110** mmHg
